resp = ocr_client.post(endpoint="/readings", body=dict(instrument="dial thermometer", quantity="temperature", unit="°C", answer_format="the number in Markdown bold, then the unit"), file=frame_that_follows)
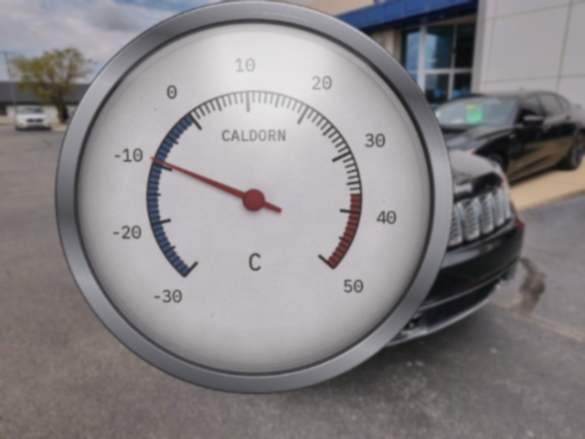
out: **-9** °C
